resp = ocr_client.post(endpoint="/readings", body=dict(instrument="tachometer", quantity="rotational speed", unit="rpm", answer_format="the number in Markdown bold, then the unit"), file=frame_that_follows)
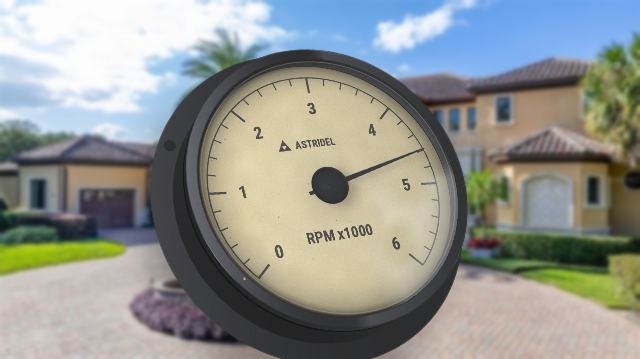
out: **4600** rpm
